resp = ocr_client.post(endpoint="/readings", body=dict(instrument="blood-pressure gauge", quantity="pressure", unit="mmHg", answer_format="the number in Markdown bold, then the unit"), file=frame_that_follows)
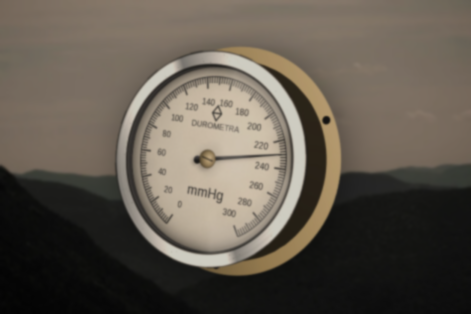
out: **230** mmHg
